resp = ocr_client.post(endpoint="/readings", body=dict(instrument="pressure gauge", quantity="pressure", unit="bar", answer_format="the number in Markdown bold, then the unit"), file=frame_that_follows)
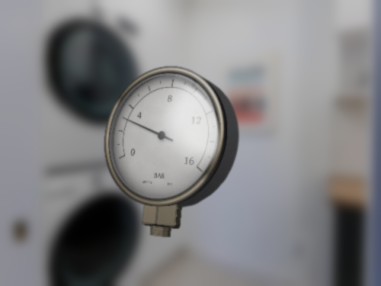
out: **3** bar
